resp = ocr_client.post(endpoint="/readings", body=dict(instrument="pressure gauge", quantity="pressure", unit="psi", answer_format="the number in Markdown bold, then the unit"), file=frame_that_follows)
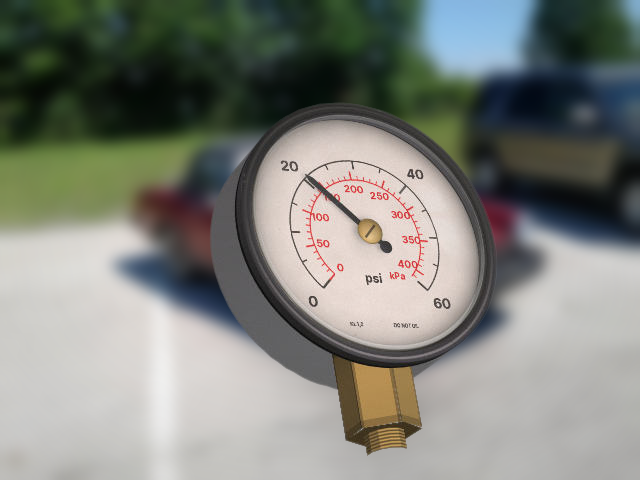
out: **20** psi
